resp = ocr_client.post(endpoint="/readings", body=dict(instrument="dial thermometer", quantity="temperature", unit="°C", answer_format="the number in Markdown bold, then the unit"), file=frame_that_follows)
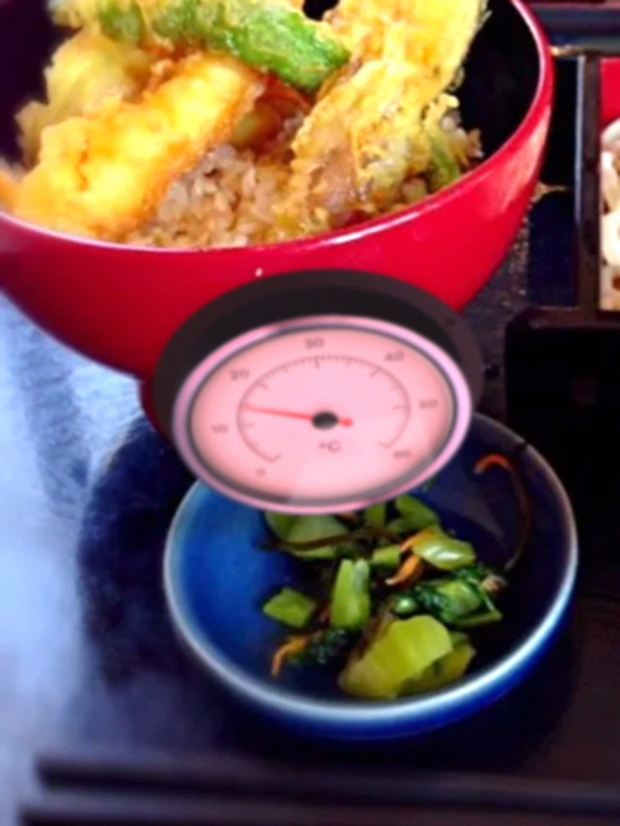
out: **15** °C
